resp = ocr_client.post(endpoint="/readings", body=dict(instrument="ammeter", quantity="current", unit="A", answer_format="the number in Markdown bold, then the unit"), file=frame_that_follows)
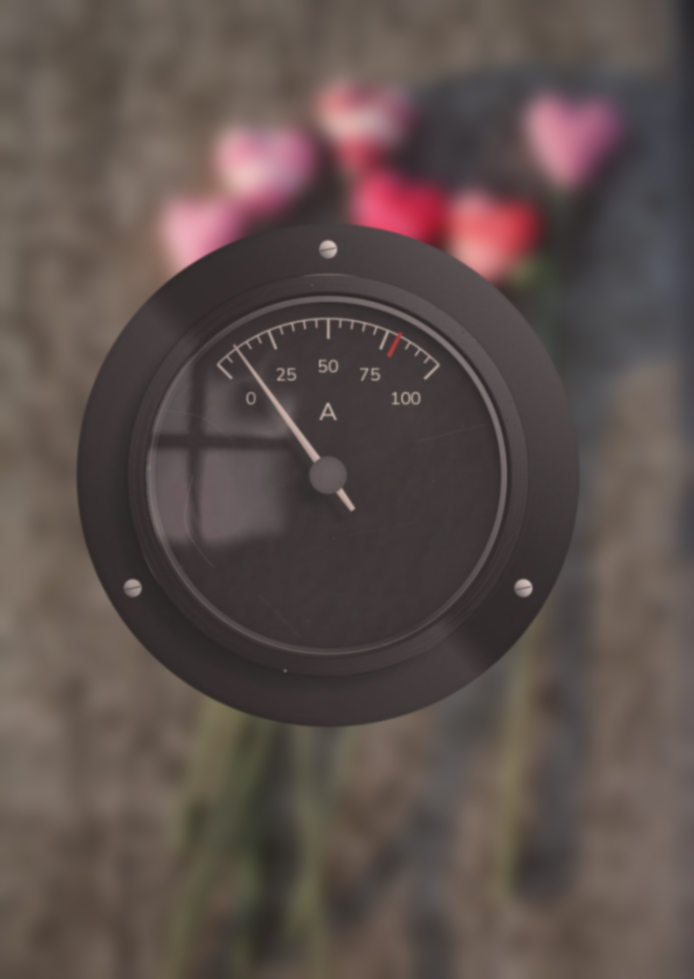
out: **10** A
